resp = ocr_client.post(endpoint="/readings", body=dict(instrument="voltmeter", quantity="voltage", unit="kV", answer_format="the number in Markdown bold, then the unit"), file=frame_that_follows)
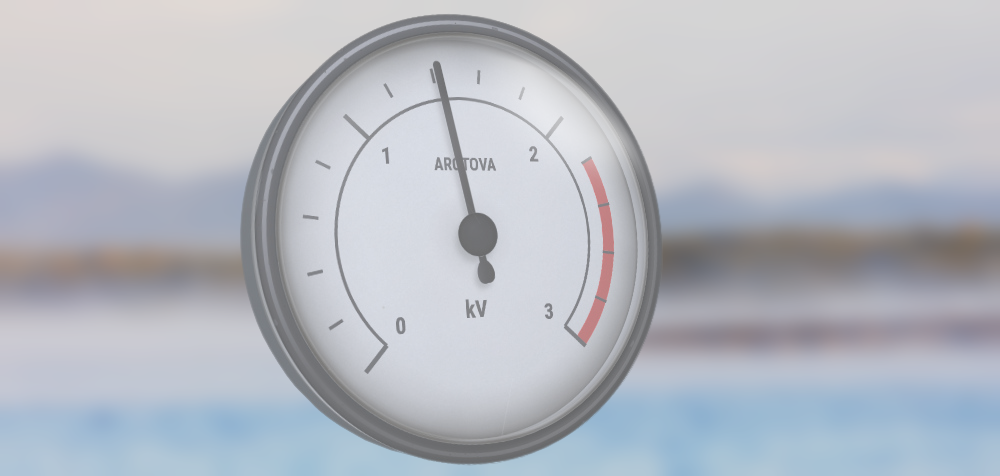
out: **1.4** kV
